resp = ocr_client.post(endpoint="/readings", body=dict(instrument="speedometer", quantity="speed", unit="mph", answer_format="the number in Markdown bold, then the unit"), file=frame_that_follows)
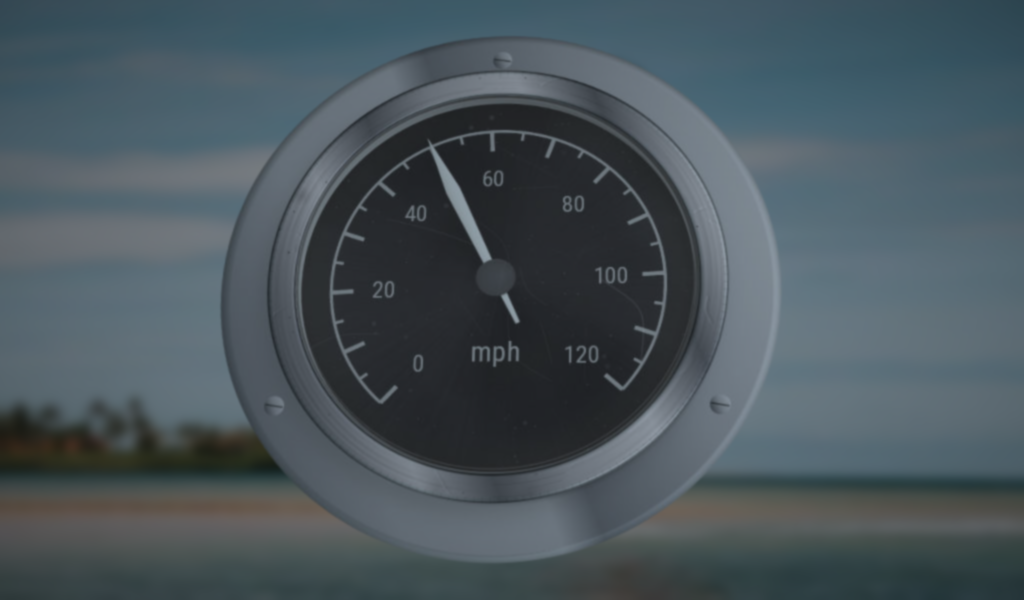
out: **50** mph
